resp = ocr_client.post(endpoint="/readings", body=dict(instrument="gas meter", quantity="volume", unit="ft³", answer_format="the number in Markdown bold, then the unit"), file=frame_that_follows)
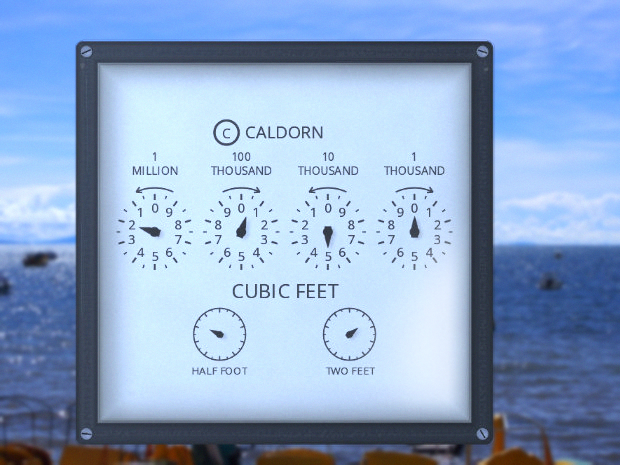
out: **205000** ft³
